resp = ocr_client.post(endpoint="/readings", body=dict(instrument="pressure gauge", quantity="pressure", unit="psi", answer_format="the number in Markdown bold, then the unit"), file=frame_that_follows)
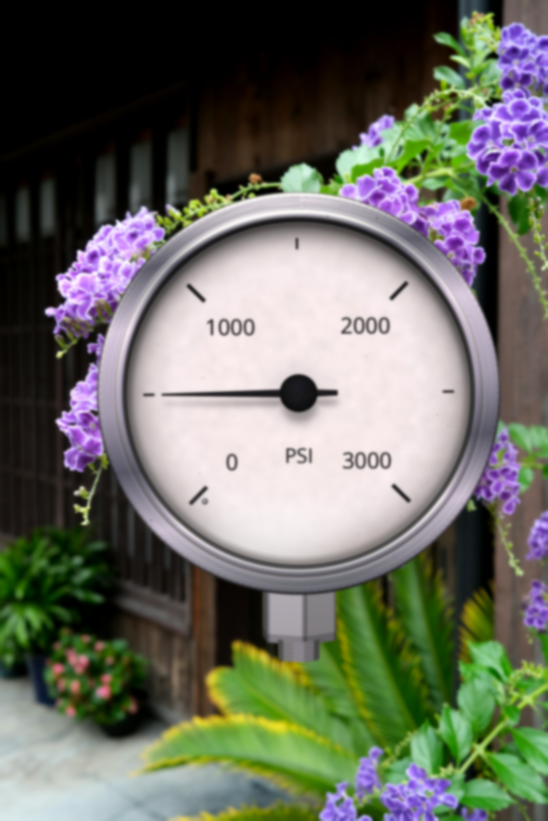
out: **500** psi
